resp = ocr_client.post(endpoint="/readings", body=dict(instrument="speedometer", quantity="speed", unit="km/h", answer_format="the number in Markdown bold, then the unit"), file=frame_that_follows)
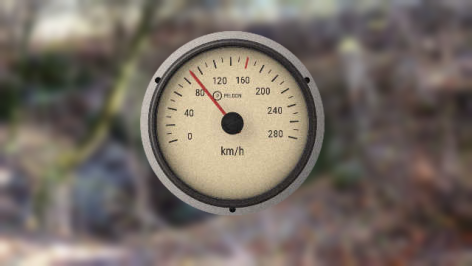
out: **90** km/h
